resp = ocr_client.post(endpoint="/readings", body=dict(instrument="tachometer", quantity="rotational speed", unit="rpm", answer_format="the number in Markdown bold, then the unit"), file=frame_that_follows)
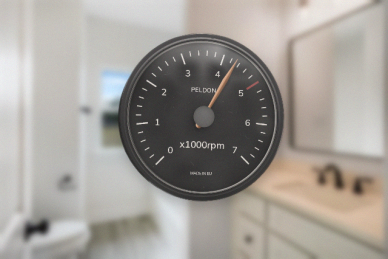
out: **4300** rpm
